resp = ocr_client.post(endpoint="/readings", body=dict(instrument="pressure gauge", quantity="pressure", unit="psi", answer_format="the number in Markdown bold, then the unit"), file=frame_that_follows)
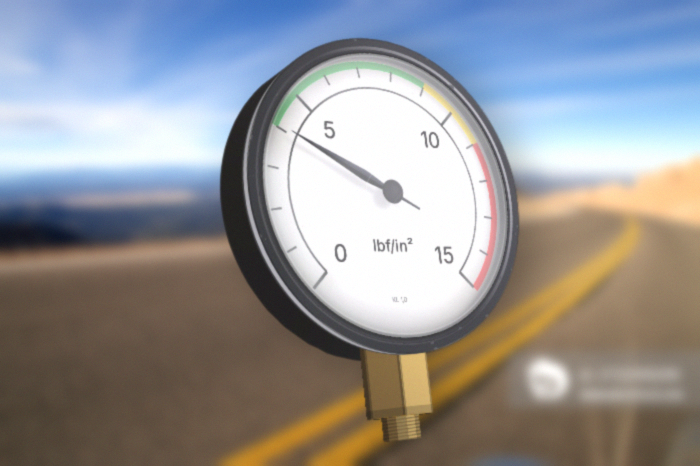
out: **4** psi
